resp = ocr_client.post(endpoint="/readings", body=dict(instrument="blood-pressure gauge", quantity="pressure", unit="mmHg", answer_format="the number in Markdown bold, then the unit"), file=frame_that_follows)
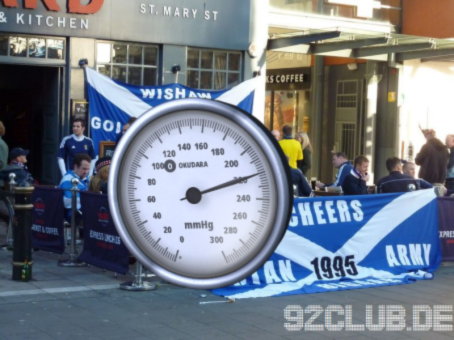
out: **220** mmHg
